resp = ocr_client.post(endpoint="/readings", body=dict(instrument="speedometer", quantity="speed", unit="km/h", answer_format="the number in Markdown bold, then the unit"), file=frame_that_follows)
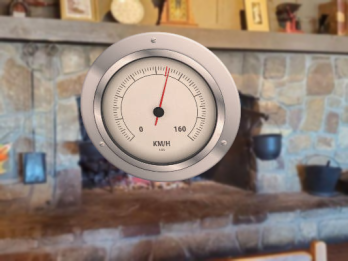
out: **90** km/h
